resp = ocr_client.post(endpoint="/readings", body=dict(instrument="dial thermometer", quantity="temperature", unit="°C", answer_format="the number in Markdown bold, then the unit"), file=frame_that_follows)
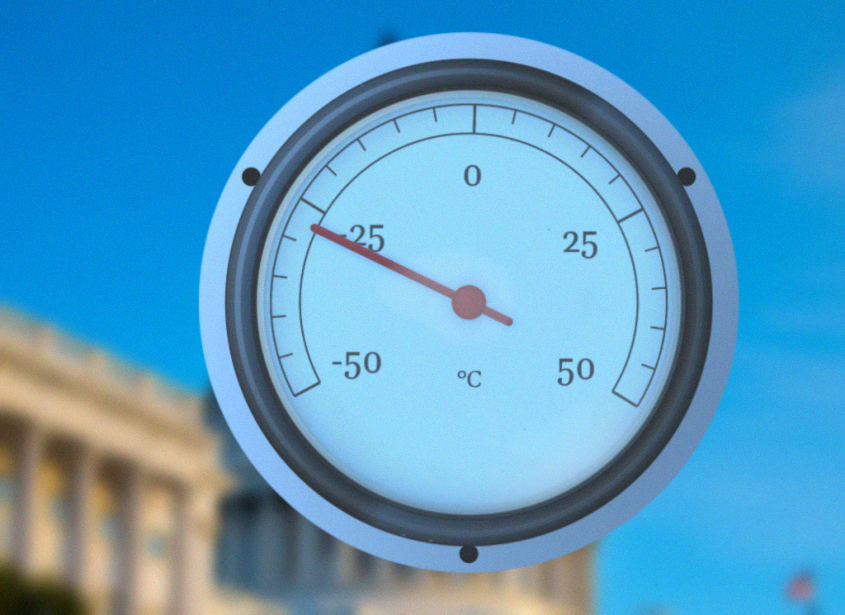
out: **-27.5** °C
